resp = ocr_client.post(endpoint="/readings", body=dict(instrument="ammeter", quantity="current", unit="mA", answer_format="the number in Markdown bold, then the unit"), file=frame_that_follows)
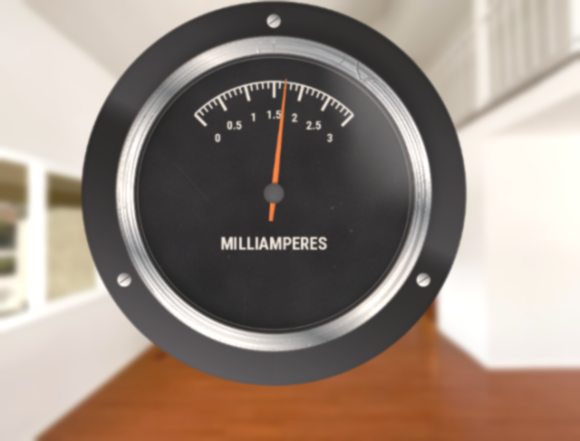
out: **1.7** mA
